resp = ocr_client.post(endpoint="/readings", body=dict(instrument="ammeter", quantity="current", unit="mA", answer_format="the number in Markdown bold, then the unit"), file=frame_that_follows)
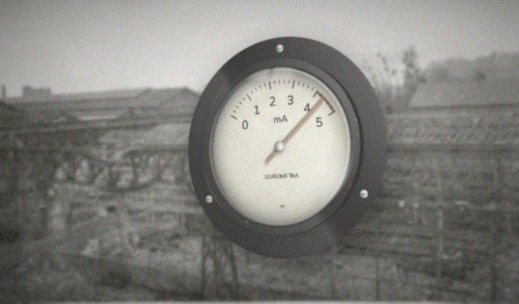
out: **4.4** mA
